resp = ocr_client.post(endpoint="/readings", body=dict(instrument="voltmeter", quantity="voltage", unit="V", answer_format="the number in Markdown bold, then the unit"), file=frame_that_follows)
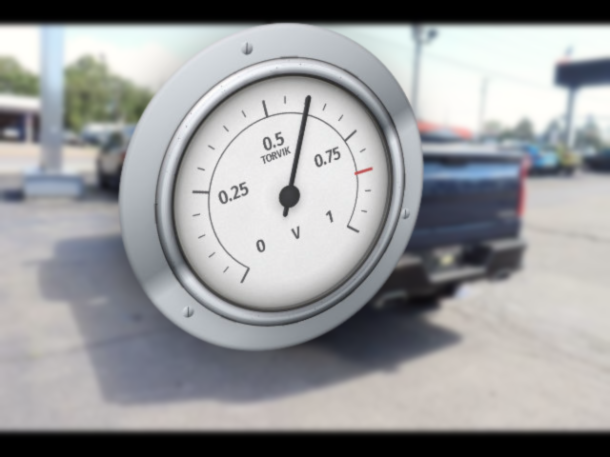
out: **0.6** V
